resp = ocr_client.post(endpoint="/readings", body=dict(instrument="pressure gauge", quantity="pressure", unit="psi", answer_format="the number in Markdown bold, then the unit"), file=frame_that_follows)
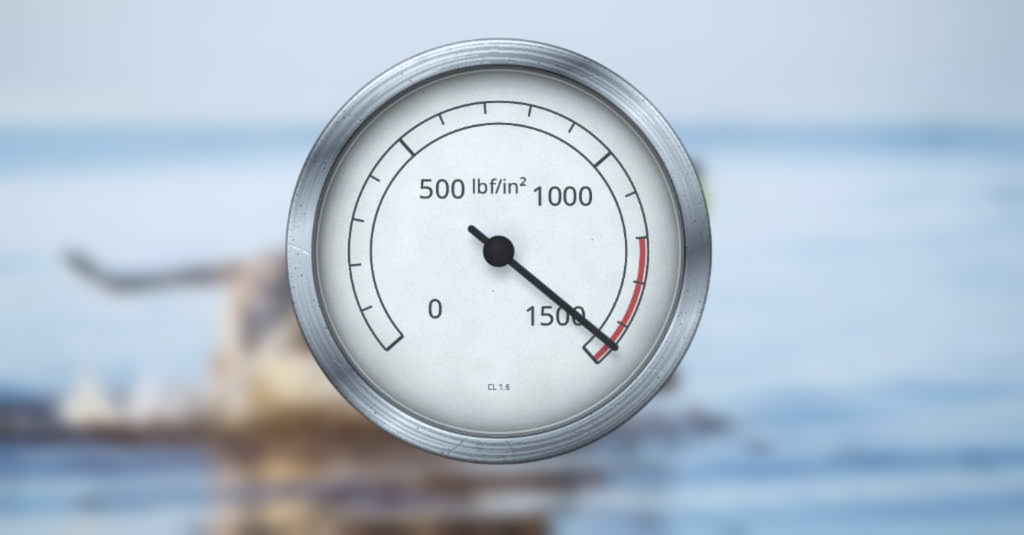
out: **1450** psi
